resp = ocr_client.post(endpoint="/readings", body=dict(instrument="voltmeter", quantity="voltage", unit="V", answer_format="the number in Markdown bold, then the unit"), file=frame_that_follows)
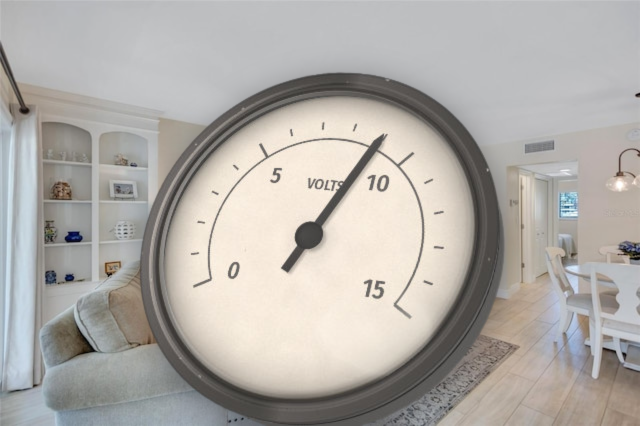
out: **9** V
